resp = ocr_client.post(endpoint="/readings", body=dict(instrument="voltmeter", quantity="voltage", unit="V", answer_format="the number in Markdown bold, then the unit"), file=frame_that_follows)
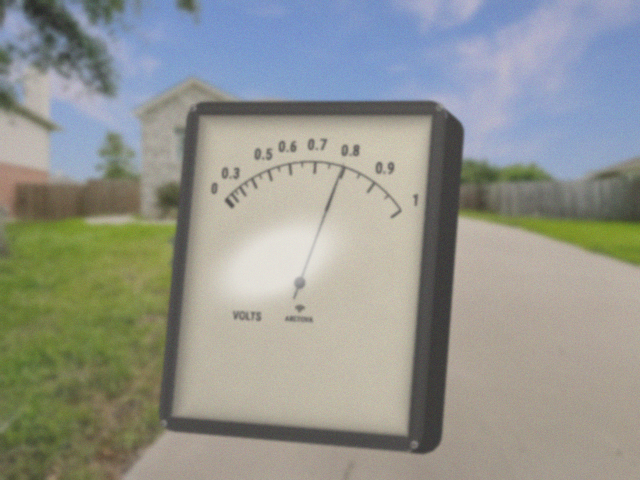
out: **0.8** V
